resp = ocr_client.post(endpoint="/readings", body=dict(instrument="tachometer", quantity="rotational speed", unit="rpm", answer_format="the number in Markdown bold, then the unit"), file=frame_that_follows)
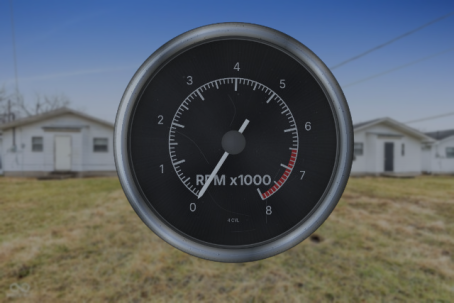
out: **0** rpm
